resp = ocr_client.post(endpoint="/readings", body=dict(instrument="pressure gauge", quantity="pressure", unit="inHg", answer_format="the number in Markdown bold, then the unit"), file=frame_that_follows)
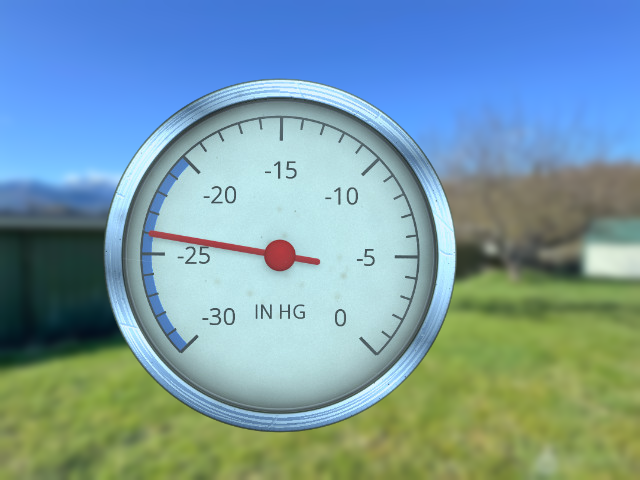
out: **-24** inHg
